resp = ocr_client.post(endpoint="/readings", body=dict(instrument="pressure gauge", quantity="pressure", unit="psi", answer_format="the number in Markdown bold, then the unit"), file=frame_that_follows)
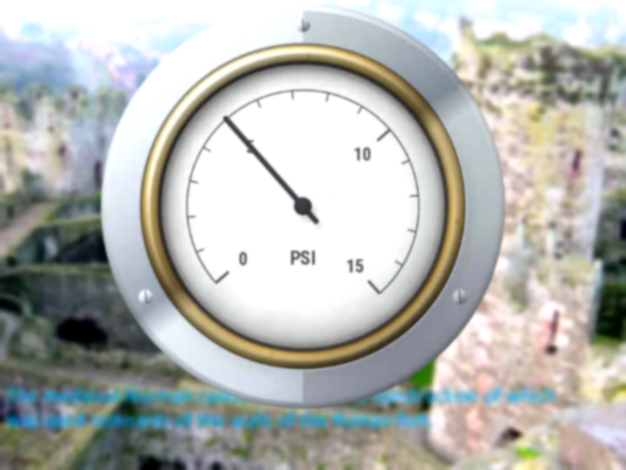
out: **5** psi
